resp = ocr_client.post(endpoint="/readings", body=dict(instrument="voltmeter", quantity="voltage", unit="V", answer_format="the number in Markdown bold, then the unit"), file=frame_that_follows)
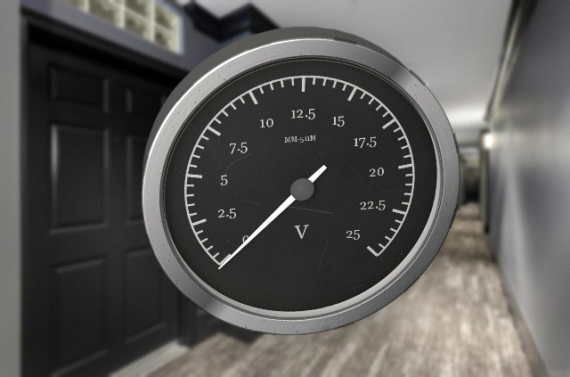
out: **0** V
